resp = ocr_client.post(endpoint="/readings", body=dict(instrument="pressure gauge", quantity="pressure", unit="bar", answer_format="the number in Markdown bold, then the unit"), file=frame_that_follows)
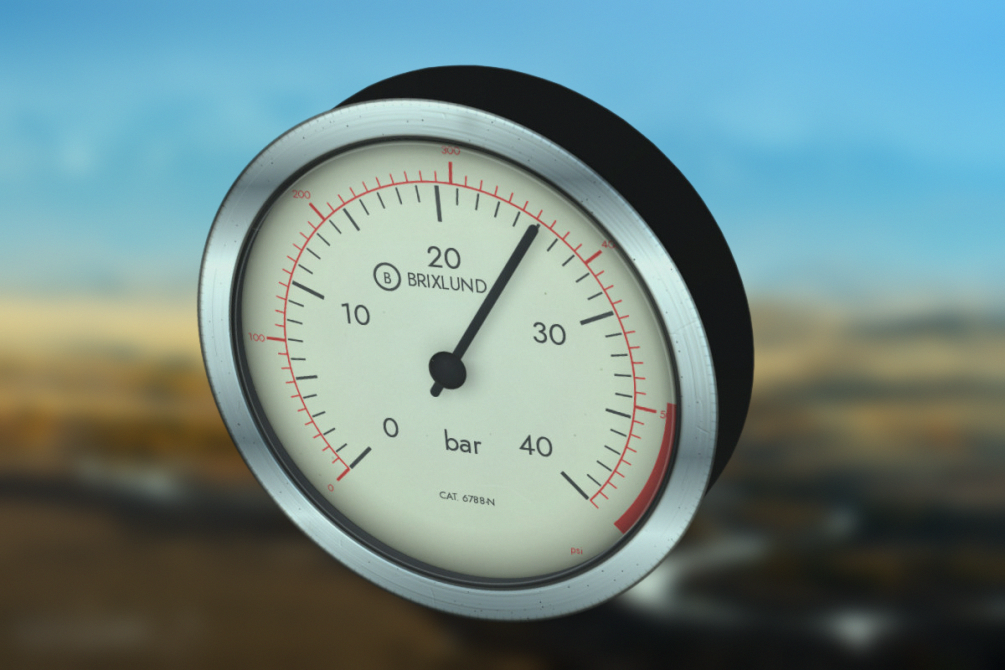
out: **25** bar
